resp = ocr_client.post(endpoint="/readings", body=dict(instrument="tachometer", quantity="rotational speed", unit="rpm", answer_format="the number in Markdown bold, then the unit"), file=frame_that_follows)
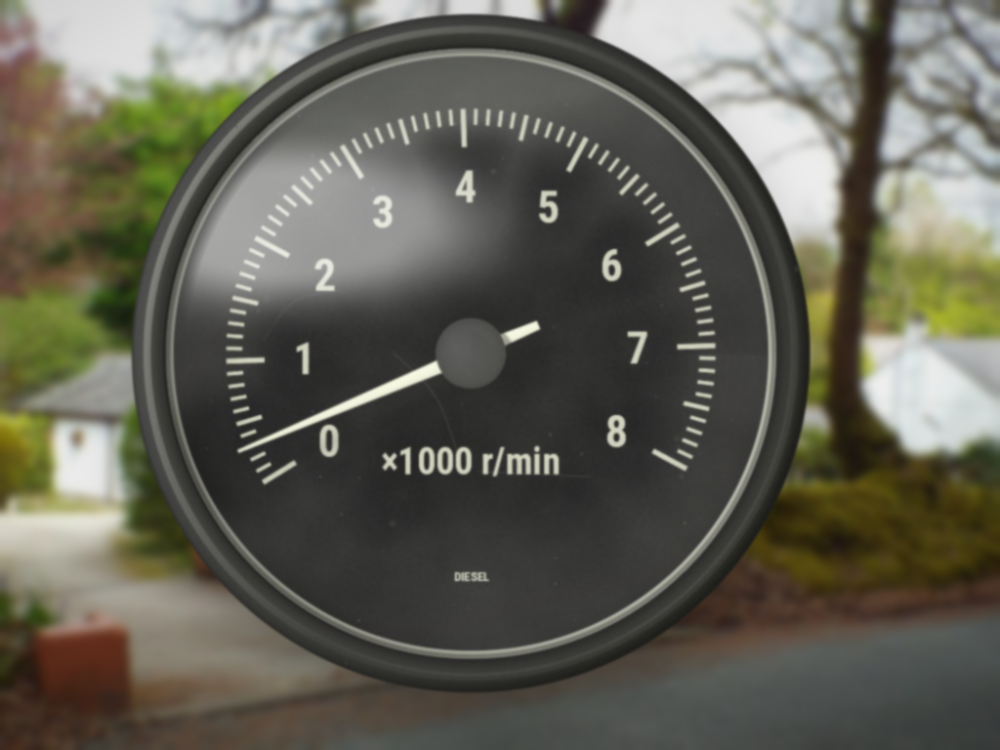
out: **300** rpm
